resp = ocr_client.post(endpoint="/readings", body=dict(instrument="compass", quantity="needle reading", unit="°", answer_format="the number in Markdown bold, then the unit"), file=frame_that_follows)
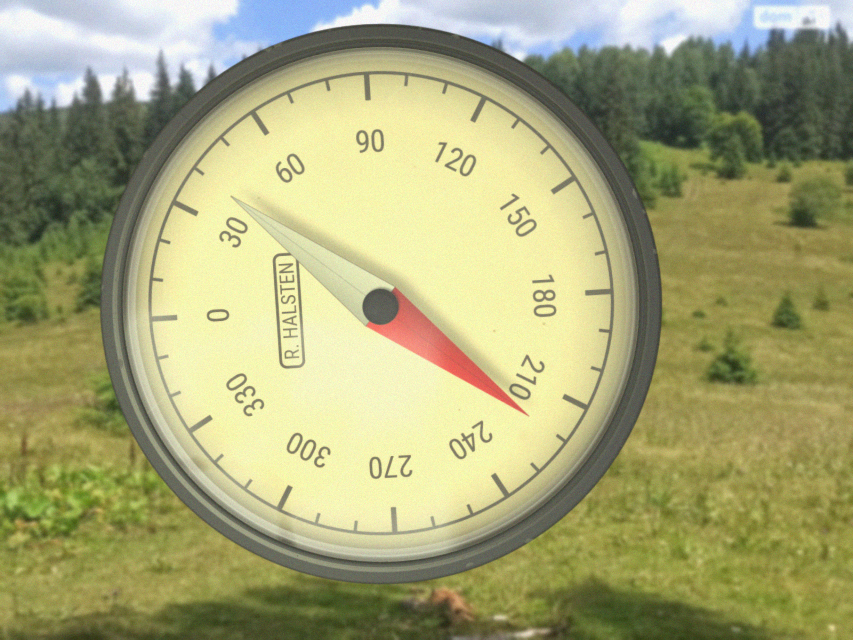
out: **220** °
